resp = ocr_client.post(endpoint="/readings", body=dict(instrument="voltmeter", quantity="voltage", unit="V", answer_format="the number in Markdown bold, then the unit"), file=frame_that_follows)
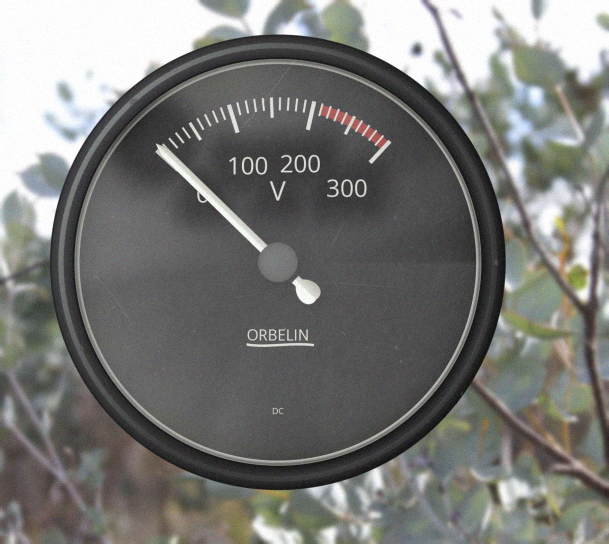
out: **5** V
